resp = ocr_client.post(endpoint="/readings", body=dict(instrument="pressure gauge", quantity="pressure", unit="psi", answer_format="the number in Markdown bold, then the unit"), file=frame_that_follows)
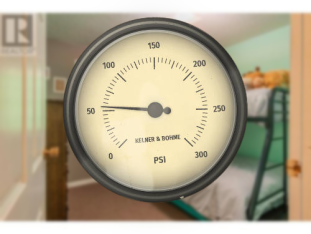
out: **55** psi
